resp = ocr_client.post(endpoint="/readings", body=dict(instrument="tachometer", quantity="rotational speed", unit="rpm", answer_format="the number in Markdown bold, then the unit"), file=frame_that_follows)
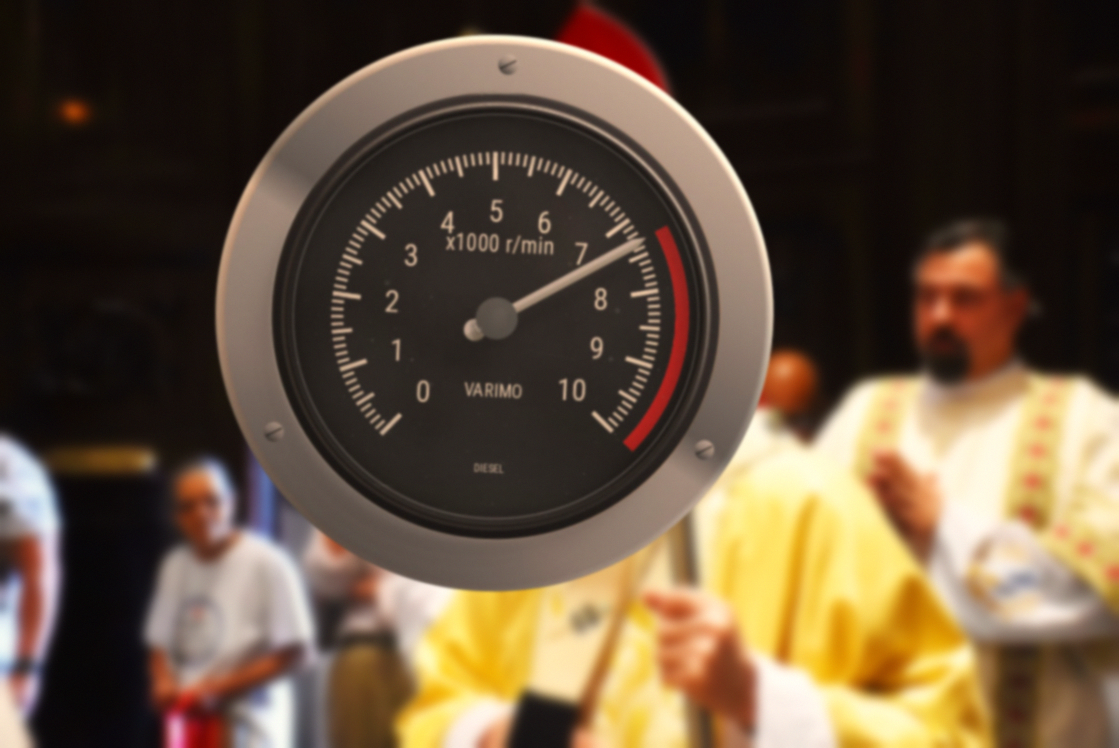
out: **7300** rpm
